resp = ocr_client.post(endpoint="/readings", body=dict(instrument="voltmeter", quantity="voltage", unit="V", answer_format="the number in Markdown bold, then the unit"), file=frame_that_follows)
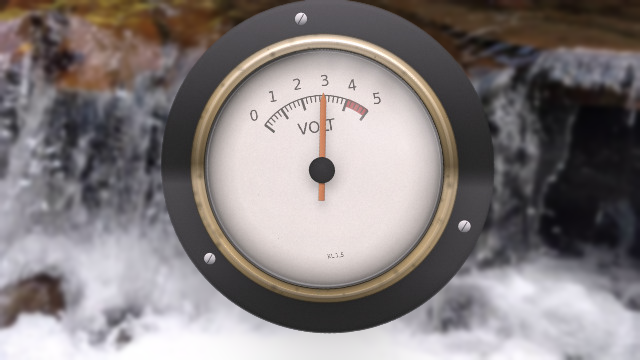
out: **3** V
